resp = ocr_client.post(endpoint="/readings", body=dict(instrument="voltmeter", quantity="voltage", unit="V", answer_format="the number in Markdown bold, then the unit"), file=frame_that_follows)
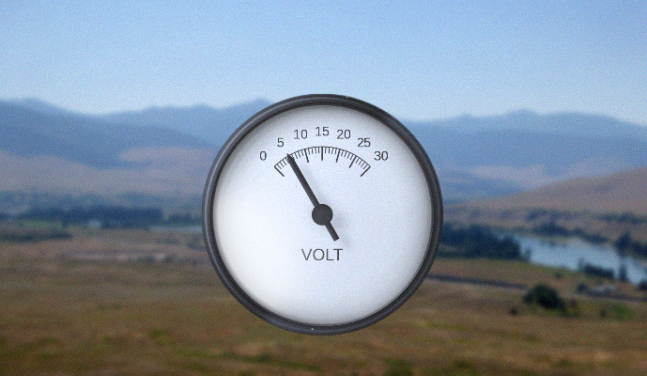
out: **5** V
